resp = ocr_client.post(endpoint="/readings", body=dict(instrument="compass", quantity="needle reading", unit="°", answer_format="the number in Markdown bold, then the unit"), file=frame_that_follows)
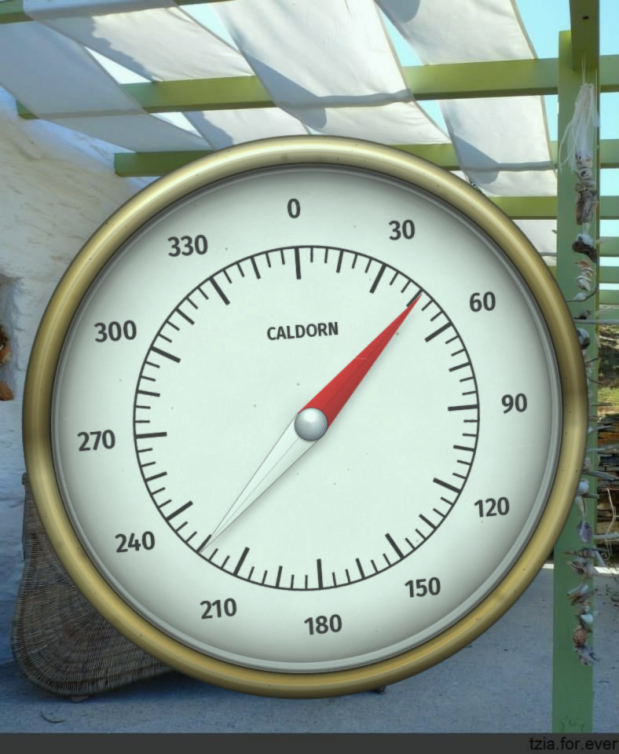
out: **45** °
